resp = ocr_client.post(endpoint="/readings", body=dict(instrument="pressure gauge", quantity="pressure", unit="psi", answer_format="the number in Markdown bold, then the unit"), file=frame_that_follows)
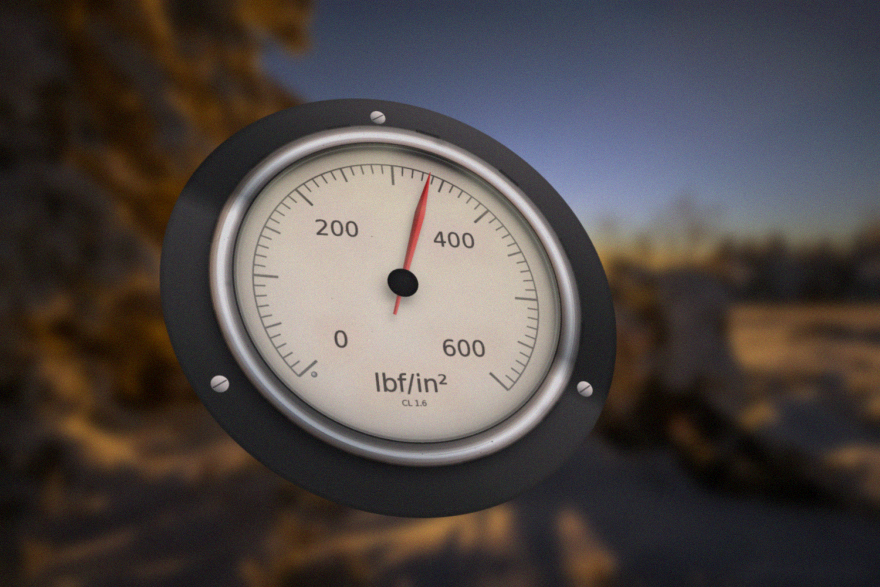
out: **335** psi
